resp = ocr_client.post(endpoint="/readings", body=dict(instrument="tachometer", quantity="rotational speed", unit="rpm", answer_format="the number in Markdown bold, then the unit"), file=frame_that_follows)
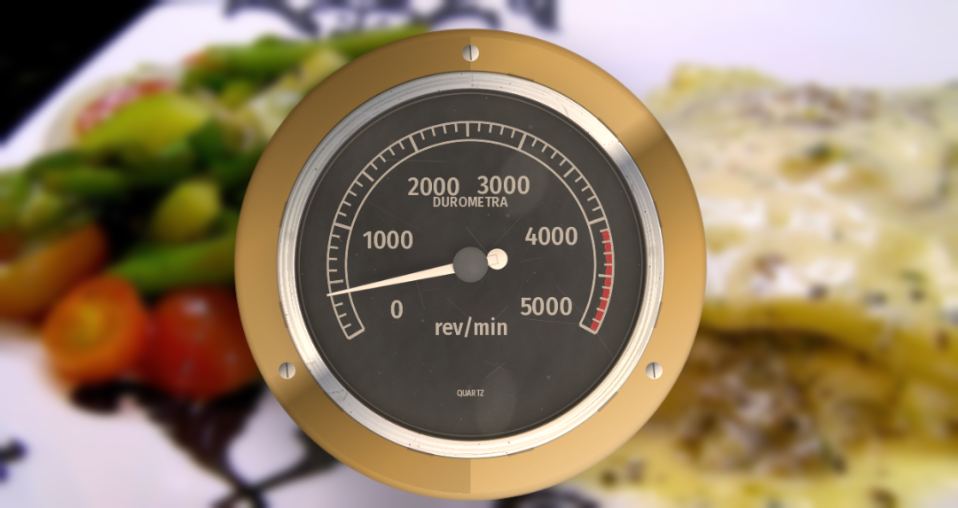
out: **400** rpm
